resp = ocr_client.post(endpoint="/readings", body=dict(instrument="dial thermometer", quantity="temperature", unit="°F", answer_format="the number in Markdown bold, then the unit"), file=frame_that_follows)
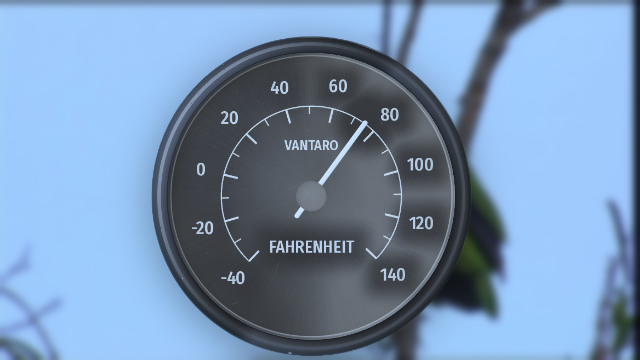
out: **75** °F
